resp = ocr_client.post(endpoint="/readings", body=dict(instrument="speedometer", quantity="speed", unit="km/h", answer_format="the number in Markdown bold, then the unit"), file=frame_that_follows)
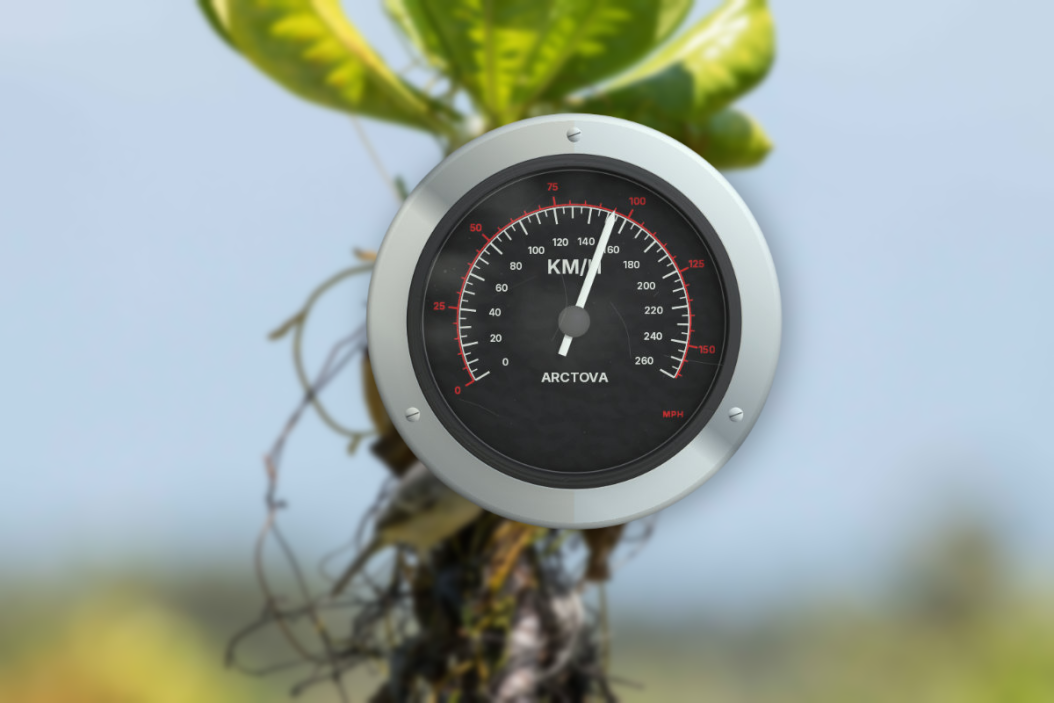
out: **152.5** km/h
